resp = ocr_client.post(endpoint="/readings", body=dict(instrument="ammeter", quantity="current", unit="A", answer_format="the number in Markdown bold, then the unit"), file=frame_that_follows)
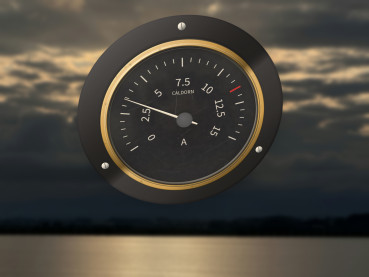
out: **3.5** A
